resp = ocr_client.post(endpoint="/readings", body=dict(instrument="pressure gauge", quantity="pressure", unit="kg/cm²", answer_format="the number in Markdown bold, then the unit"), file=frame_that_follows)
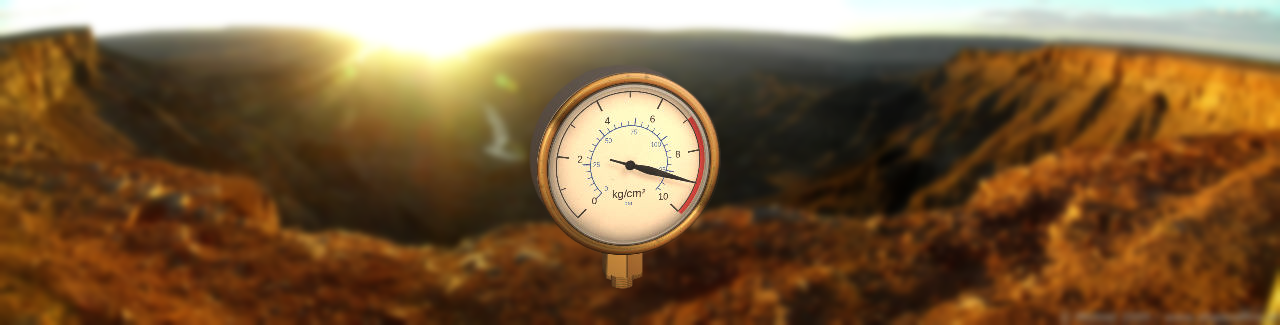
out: **9** kg/cm²
